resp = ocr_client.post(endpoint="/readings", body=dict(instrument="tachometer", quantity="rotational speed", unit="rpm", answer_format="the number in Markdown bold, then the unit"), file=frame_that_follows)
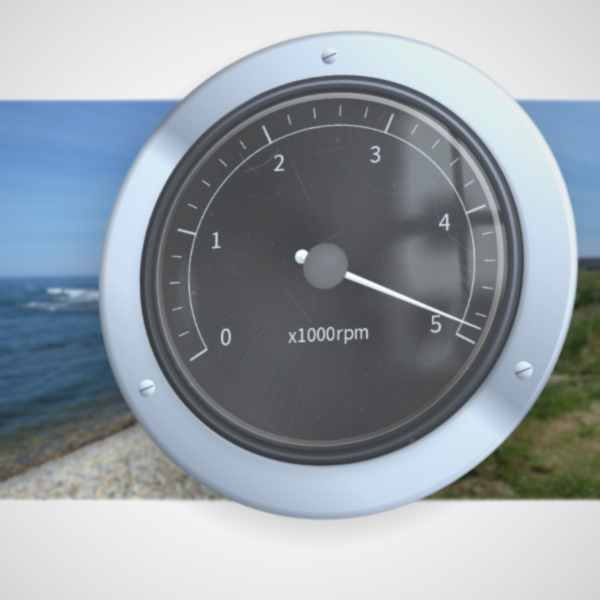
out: **4900** rpm
